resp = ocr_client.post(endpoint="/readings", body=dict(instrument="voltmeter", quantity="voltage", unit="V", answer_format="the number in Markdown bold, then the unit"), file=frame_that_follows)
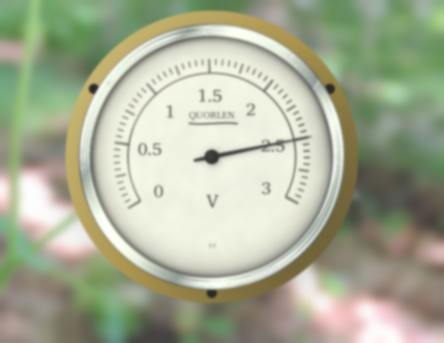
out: **2.5** V
